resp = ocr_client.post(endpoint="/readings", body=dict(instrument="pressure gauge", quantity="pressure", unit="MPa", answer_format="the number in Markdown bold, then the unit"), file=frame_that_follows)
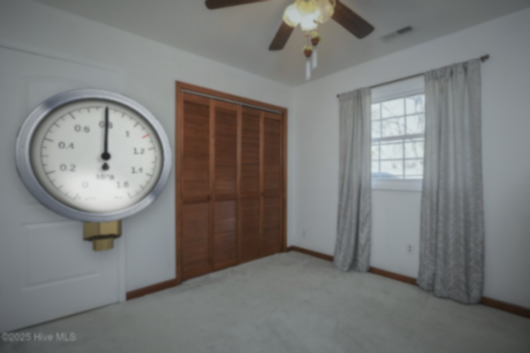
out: **0.8** MPa
